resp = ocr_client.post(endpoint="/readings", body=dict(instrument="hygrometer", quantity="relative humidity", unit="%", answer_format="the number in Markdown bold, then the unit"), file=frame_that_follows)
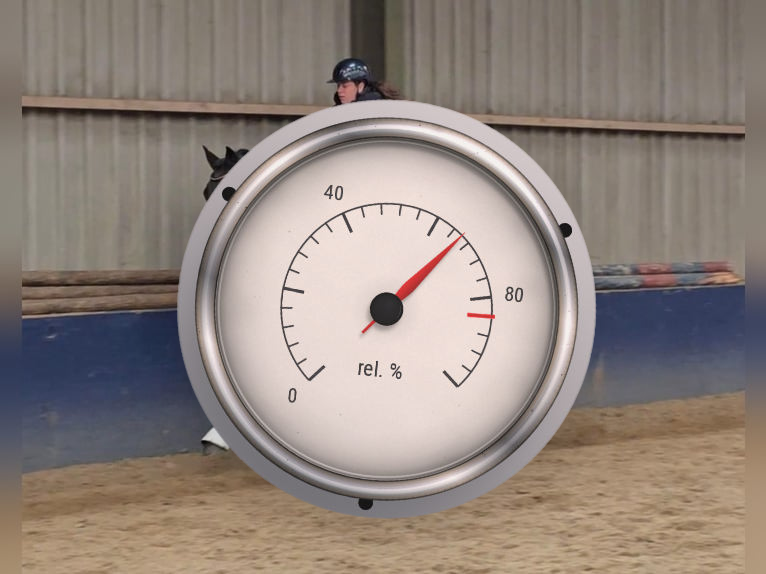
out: **66** %
